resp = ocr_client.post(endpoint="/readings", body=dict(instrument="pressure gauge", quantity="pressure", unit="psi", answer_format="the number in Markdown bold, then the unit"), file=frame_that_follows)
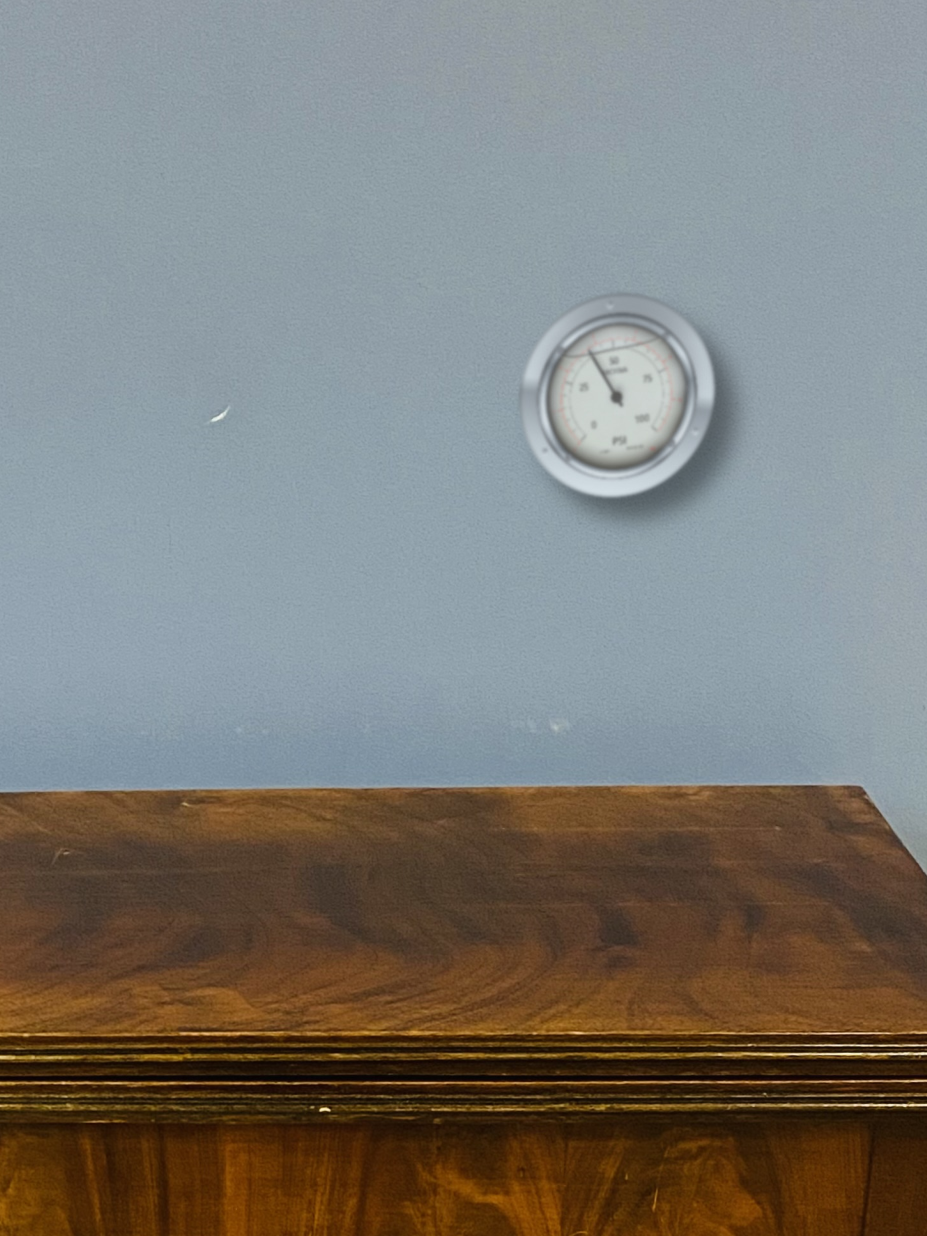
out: **40** psi
